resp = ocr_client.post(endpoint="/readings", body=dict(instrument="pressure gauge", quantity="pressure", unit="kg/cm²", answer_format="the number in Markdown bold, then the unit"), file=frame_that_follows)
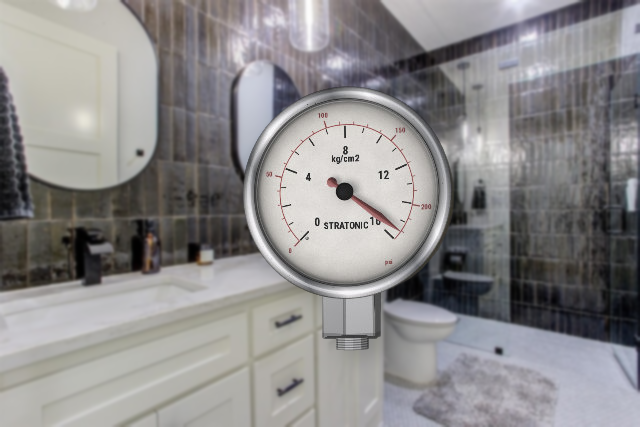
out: **15.5** kg/cm²
